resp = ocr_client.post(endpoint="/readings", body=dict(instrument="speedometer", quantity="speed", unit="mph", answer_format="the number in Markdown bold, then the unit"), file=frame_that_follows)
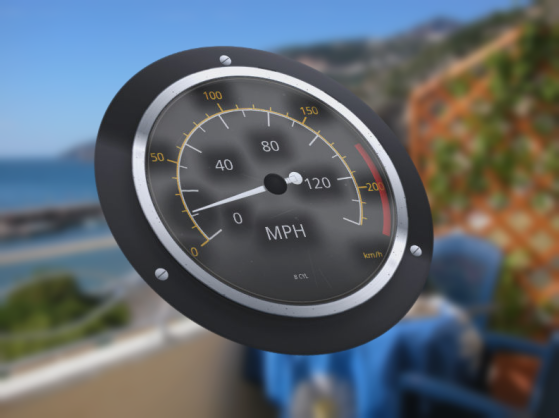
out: **10** mph
